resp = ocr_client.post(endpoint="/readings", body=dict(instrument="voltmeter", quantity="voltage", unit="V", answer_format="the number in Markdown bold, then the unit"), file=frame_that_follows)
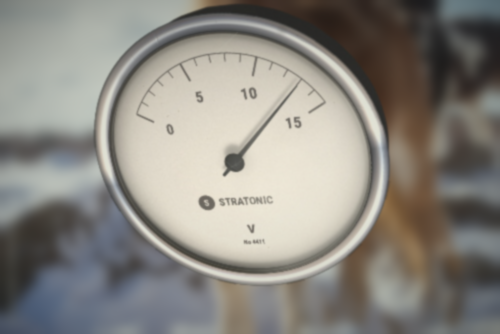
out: **13** V
